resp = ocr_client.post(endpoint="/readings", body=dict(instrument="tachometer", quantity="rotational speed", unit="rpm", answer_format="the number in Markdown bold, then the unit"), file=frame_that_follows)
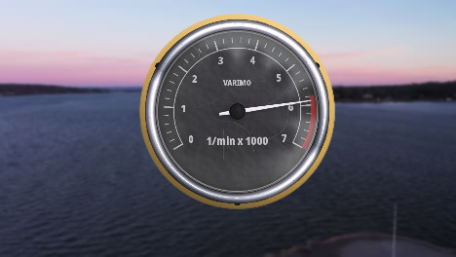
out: **5900** rpm
